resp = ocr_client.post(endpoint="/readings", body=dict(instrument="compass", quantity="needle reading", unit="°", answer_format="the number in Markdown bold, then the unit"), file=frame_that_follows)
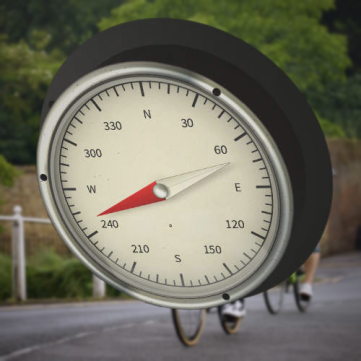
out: **250** °
